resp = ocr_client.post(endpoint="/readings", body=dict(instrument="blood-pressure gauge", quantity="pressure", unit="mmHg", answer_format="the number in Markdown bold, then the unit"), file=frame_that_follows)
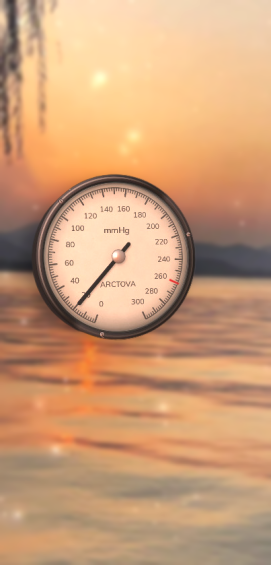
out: **20** mmHg
